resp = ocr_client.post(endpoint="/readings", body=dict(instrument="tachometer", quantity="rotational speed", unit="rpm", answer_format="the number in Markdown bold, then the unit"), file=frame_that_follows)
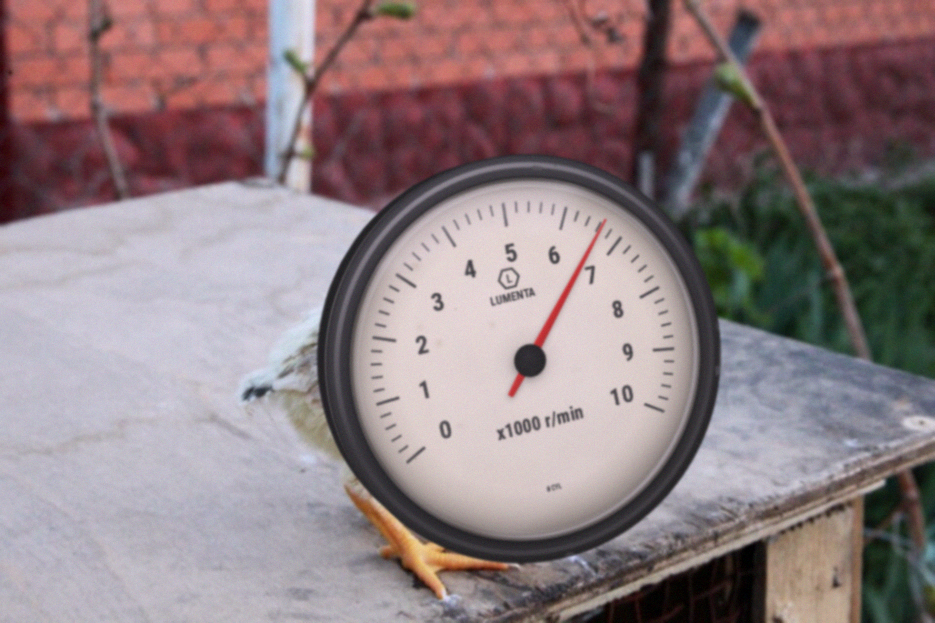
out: **6600** rpm
